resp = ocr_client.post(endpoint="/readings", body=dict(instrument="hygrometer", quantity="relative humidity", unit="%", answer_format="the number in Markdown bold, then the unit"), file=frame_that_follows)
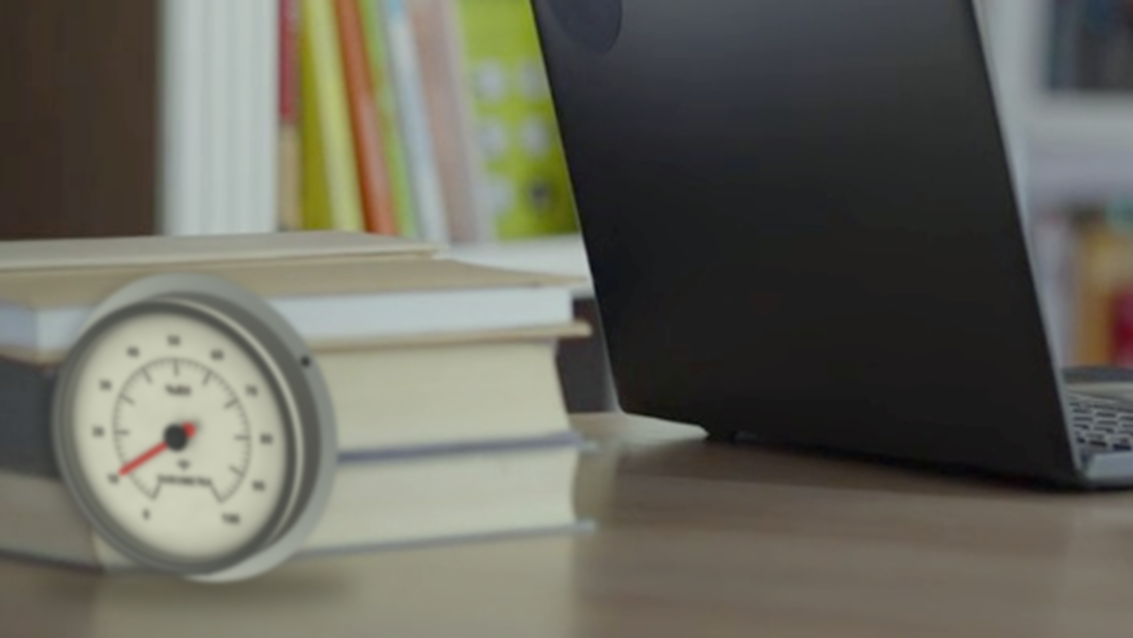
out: **10** %
